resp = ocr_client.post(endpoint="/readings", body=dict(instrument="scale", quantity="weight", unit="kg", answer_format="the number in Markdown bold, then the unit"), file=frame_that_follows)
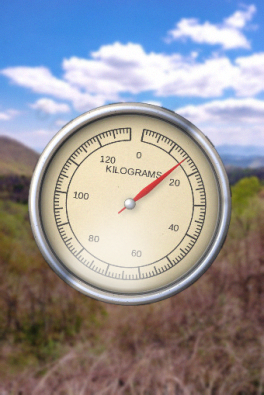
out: **15** kg
